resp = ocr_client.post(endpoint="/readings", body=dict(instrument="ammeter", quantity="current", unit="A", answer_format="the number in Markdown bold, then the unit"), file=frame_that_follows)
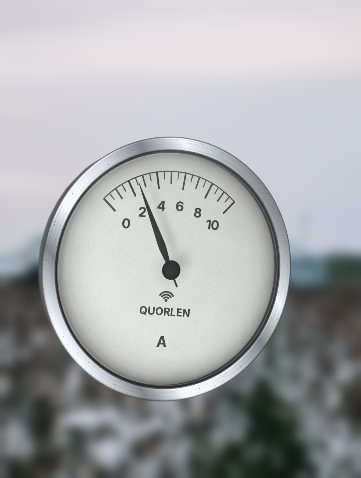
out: **2.5** A
